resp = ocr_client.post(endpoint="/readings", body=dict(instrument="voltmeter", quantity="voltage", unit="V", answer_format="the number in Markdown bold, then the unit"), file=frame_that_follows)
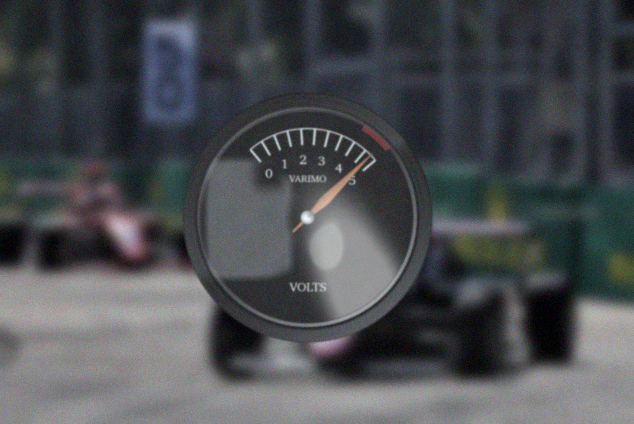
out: **4.75** V
